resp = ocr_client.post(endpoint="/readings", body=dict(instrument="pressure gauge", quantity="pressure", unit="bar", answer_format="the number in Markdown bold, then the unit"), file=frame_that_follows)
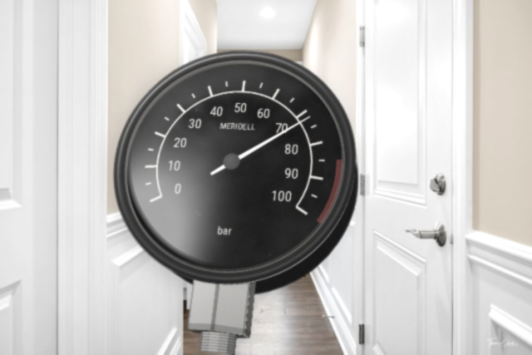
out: **72.5** bar
